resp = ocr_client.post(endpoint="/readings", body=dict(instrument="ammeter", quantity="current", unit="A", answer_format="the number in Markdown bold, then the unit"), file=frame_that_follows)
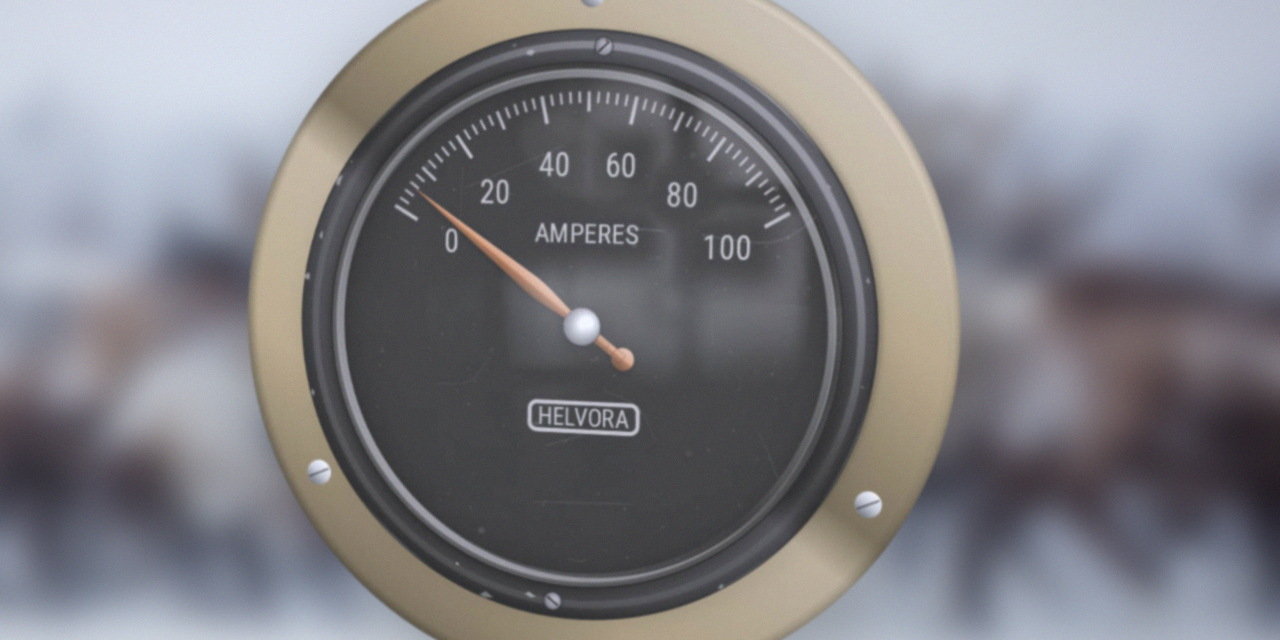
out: **6** A
